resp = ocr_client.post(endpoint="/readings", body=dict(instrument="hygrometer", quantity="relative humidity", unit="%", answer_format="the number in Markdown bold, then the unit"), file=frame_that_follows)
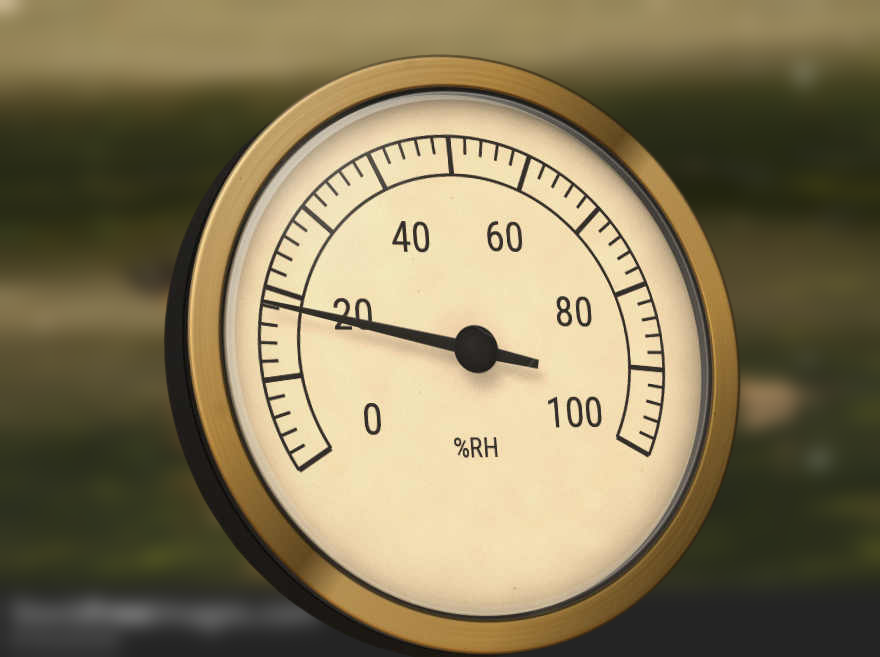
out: **18** %
